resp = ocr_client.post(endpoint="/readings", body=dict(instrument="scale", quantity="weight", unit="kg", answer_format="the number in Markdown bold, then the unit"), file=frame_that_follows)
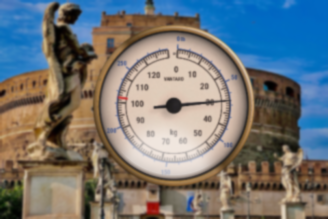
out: **30** kg
